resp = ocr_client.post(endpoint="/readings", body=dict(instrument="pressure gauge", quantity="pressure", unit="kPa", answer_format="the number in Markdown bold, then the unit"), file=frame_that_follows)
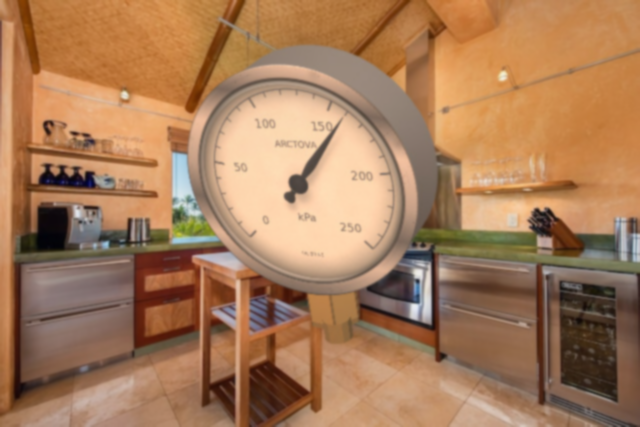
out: **160** kPa
